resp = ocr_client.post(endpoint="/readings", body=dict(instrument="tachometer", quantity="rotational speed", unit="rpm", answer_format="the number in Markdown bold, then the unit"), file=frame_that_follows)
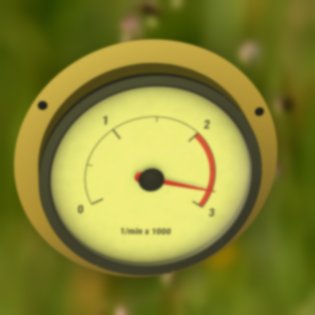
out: **2750** rpm
